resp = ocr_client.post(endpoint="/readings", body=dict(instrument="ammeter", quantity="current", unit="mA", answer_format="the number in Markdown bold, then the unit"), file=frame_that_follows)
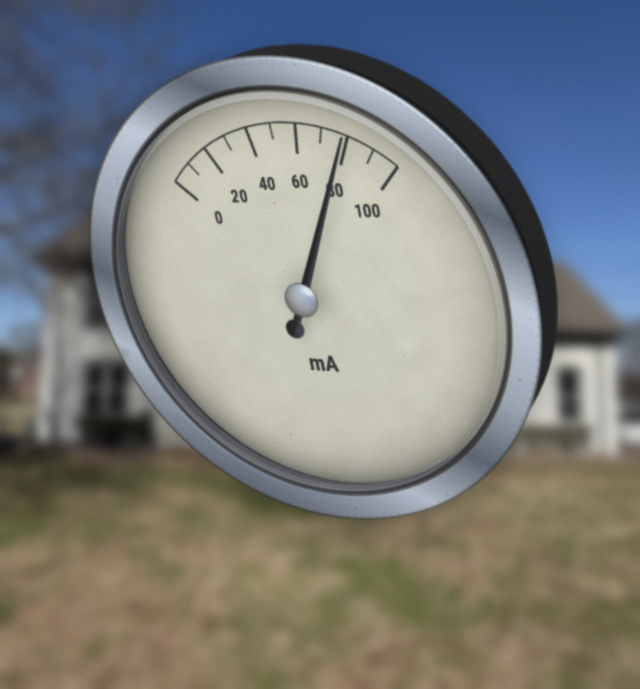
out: **80** mA
